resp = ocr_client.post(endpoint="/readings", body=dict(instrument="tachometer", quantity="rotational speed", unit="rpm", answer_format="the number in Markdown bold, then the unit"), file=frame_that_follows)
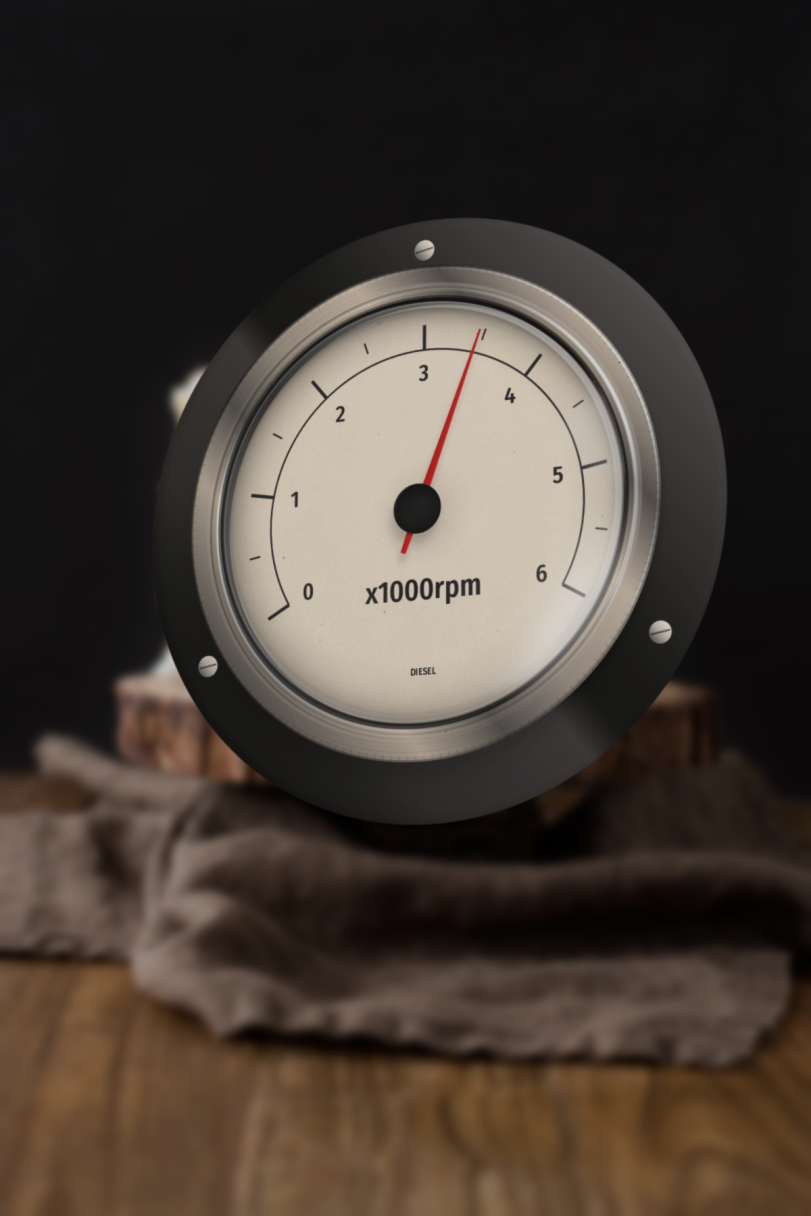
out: **3500** rpm
